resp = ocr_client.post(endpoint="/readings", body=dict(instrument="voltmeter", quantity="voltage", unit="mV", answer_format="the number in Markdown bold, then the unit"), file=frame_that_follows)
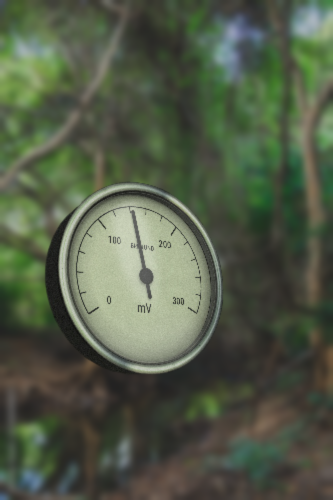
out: **140** mV
